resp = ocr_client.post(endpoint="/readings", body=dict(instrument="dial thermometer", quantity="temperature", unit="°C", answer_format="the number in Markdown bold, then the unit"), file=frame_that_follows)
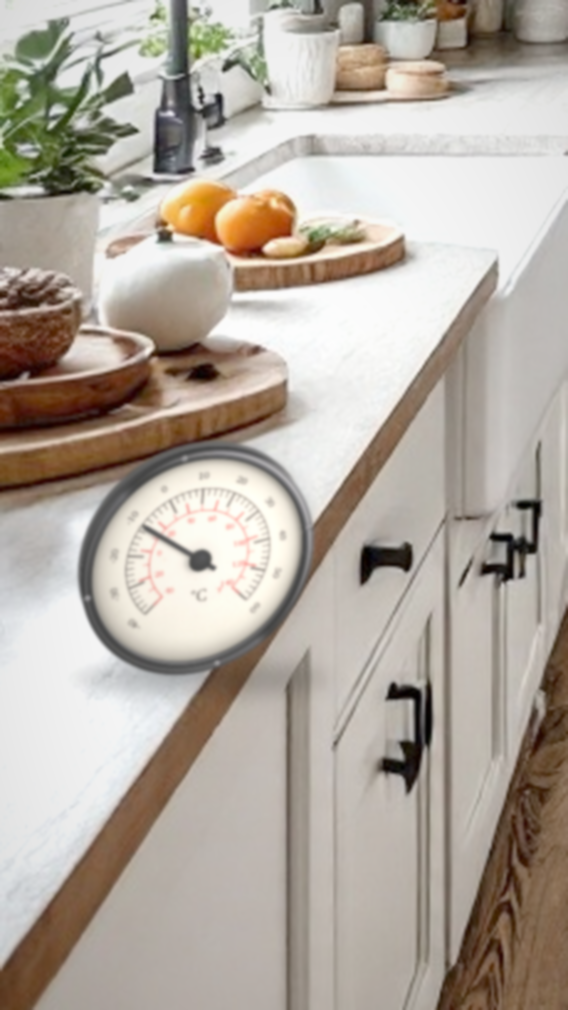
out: **-10** °C
